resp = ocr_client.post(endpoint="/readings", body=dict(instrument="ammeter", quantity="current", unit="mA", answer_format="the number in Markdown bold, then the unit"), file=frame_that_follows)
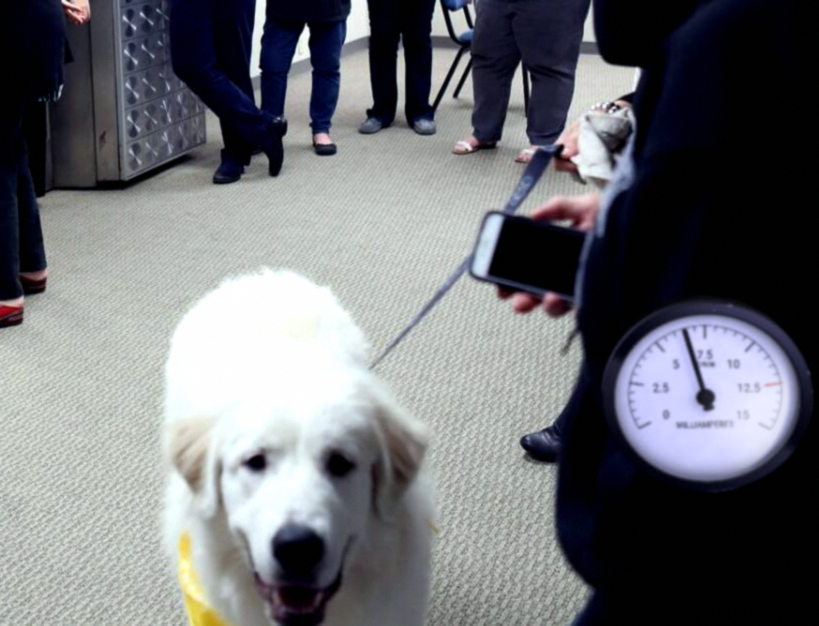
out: **6.5** mA
